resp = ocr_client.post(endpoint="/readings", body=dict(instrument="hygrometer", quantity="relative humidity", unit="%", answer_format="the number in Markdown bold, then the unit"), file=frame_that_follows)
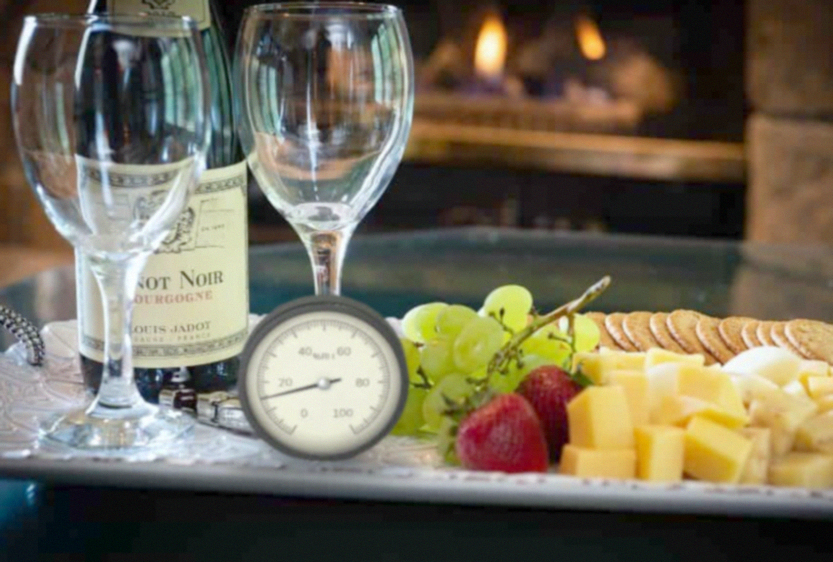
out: **15** %
